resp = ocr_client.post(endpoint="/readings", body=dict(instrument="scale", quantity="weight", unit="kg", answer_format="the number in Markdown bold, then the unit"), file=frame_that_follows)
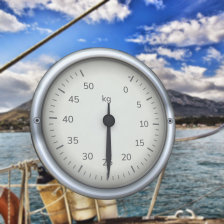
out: **25** kg
